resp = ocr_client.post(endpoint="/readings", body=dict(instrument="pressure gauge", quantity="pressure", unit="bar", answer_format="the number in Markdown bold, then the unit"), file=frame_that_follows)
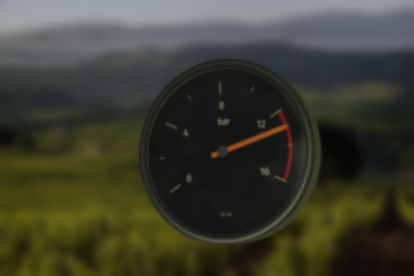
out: **13** bar
